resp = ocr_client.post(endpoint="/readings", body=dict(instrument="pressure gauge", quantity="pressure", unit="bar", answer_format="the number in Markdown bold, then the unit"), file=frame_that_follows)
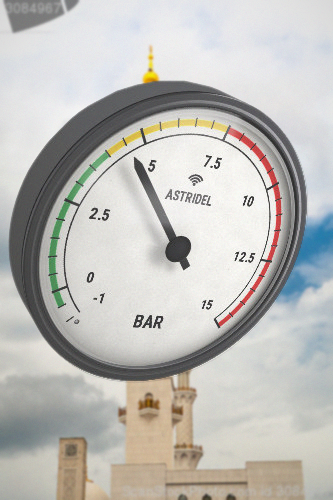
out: **4.5** bar
